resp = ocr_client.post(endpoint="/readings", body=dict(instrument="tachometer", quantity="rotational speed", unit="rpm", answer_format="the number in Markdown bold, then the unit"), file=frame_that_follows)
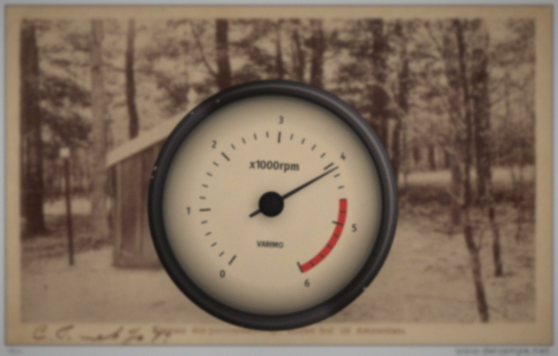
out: **4100** rpm
